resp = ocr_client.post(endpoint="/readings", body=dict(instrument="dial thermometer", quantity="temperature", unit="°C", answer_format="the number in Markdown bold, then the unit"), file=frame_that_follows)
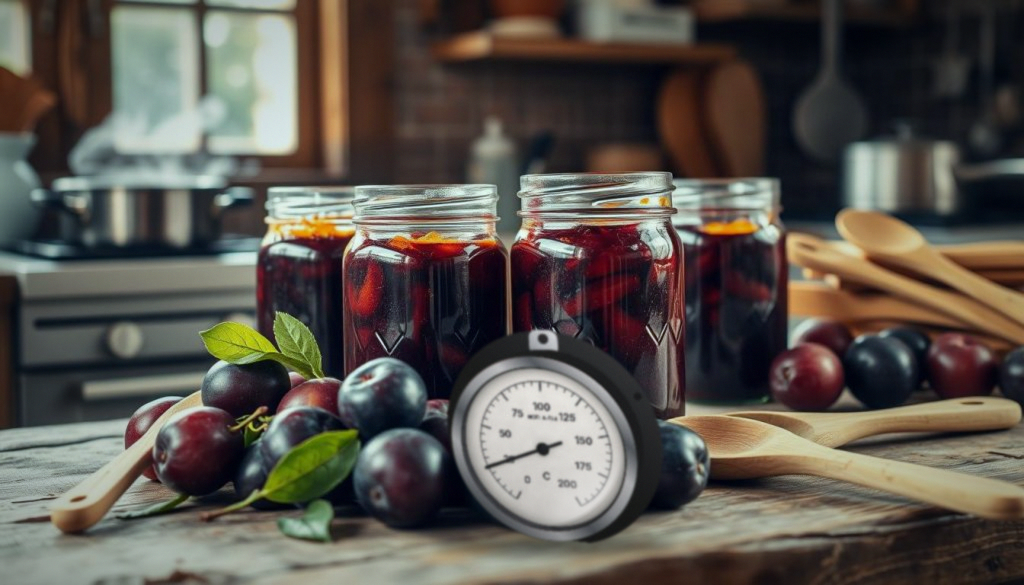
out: **25** °C
